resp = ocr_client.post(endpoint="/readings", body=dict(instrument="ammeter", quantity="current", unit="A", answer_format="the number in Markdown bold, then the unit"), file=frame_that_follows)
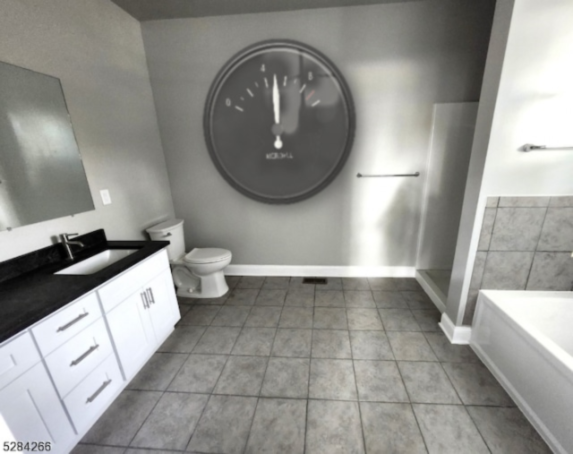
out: **5** A
